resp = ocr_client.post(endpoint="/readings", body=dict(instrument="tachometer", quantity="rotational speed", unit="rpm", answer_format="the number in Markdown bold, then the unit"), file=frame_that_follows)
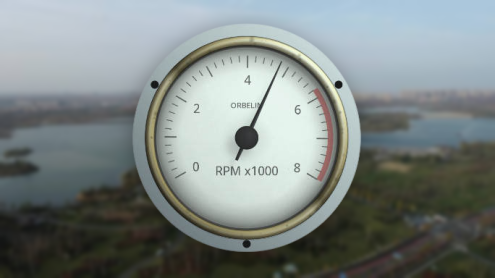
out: **4800** rpm
